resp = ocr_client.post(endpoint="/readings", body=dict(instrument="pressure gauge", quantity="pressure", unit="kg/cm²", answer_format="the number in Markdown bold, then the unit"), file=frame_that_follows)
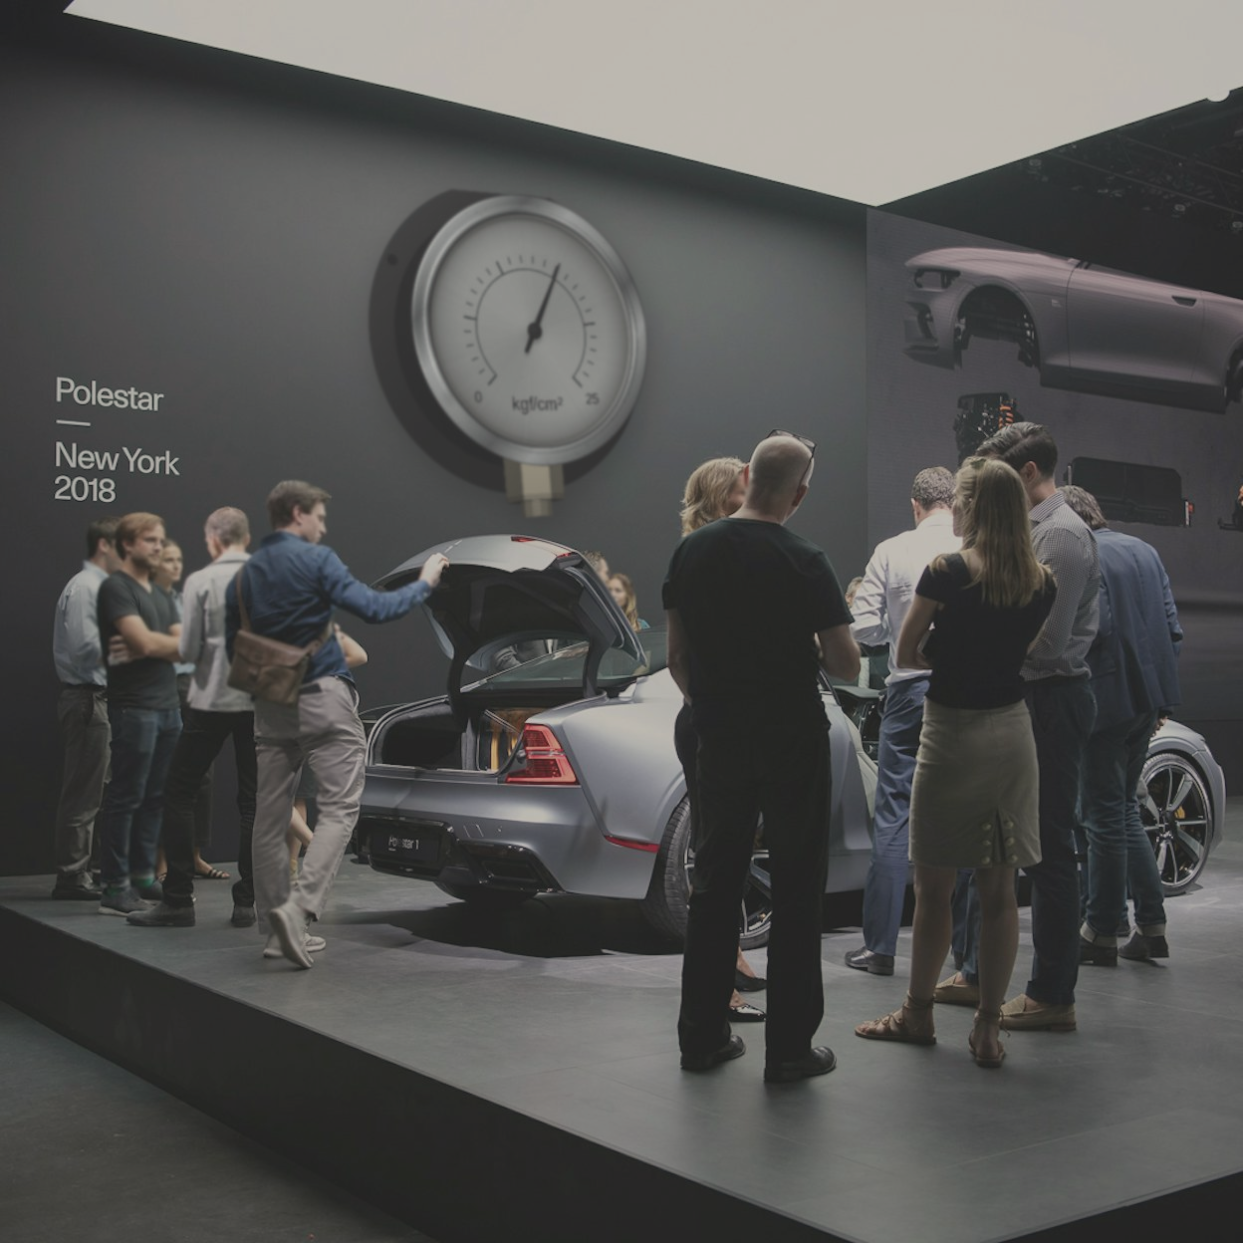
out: **15** kg/cm²
